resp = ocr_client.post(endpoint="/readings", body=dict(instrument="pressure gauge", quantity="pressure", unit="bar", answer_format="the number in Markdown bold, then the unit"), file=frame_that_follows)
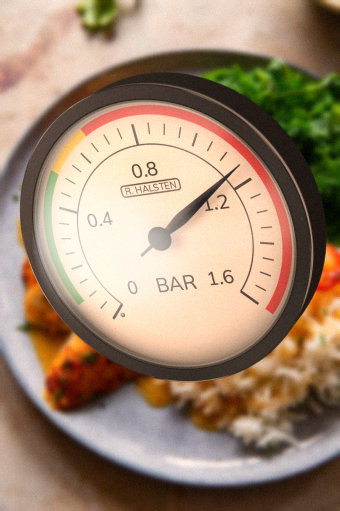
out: **1.15** bar
